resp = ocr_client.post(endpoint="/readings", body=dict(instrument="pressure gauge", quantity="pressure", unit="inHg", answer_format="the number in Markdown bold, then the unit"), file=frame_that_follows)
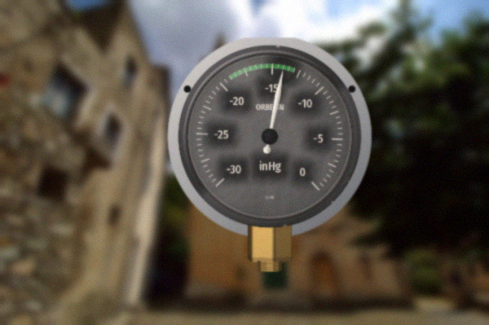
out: **-14** inHg
